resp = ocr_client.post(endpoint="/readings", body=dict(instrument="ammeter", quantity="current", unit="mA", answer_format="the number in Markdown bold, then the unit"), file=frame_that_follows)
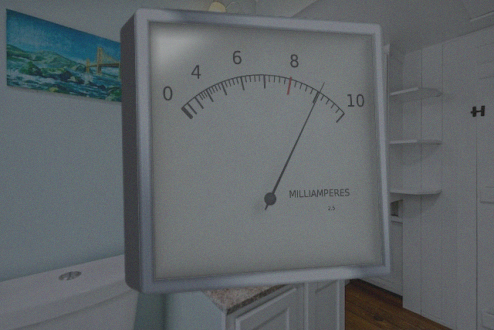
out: **9** mA
